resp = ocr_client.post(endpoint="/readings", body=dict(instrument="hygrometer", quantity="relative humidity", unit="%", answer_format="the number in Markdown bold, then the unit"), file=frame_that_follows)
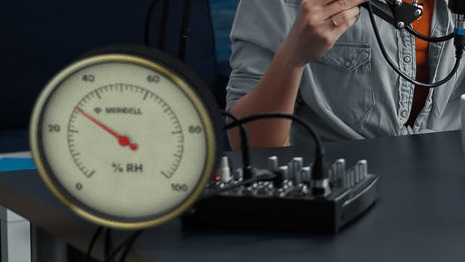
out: **30** %
